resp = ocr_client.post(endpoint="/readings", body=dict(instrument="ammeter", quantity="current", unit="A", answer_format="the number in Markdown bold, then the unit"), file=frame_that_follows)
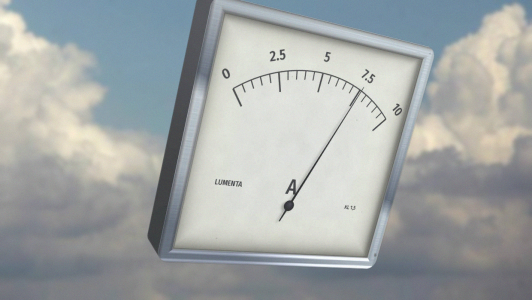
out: **7.5** A
